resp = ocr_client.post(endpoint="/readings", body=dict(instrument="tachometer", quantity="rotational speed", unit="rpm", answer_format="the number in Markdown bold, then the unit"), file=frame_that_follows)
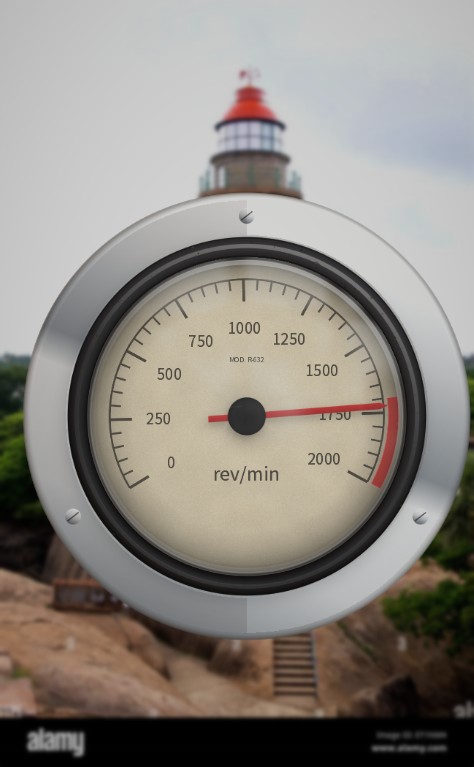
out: **1725** rpm
